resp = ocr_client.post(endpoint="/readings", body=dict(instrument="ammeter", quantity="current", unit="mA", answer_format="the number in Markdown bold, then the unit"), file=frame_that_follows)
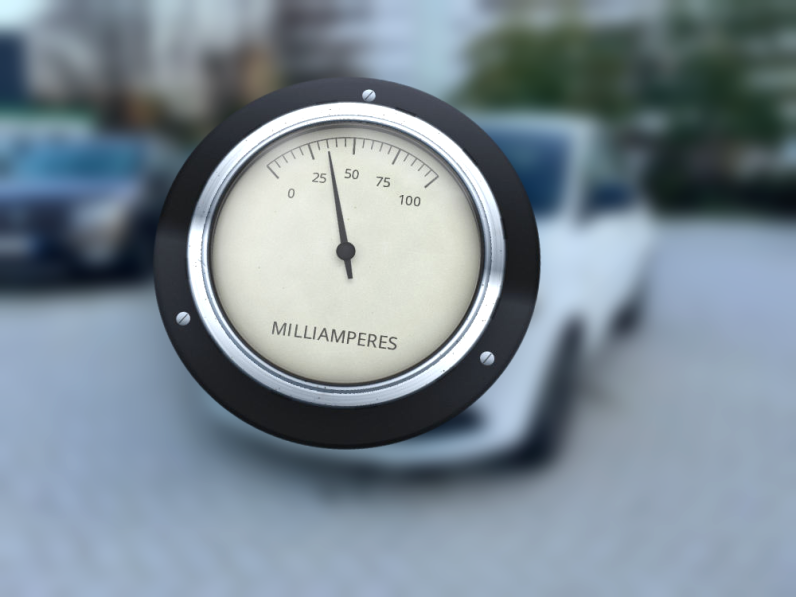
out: **35** mA
